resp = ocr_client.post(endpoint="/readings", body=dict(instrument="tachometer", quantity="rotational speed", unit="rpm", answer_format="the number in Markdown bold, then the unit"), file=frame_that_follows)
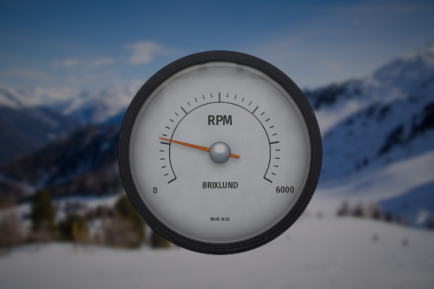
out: **1100** rpm
